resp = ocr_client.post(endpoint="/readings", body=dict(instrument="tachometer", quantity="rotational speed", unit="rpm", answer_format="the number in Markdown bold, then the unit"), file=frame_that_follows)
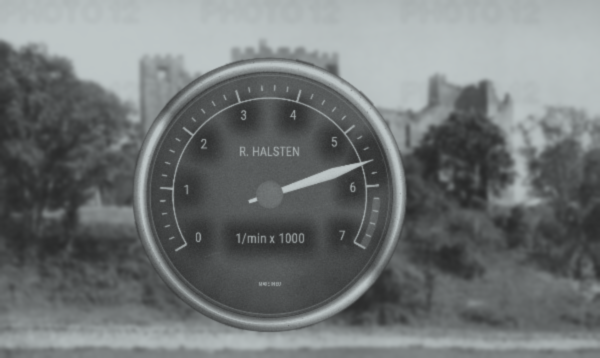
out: **5600** rpm
